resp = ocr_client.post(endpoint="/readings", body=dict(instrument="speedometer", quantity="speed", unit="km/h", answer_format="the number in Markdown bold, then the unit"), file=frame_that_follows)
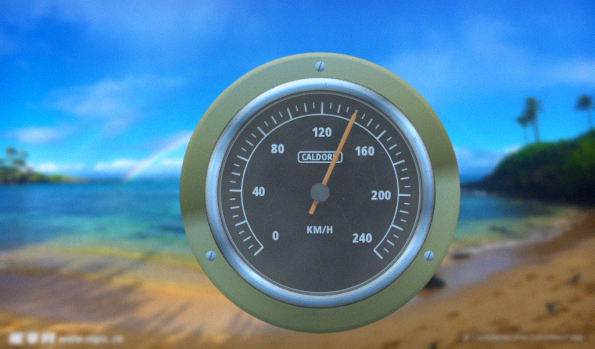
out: **140** km/h
